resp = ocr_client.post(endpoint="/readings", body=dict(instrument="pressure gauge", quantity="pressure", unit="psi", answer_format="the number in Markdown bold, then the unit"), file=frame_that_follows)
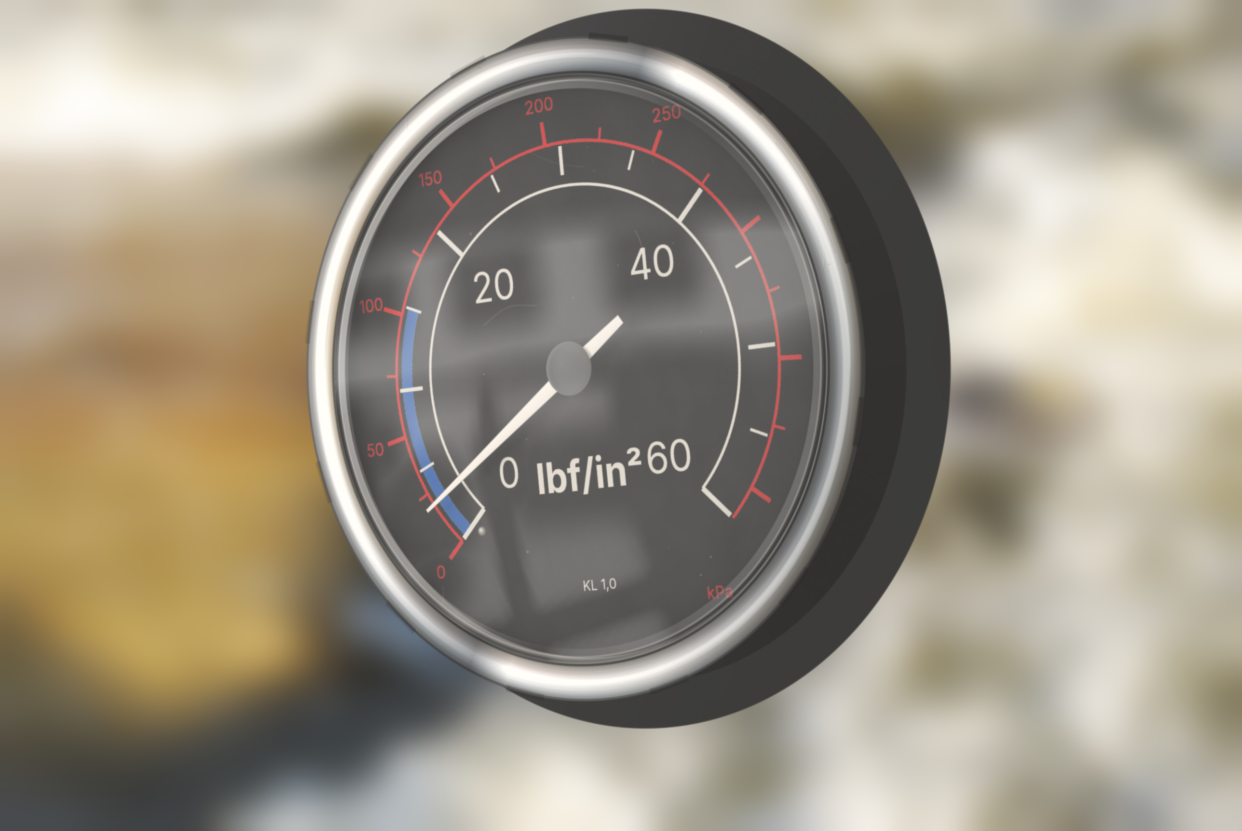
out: **2.5** psi
